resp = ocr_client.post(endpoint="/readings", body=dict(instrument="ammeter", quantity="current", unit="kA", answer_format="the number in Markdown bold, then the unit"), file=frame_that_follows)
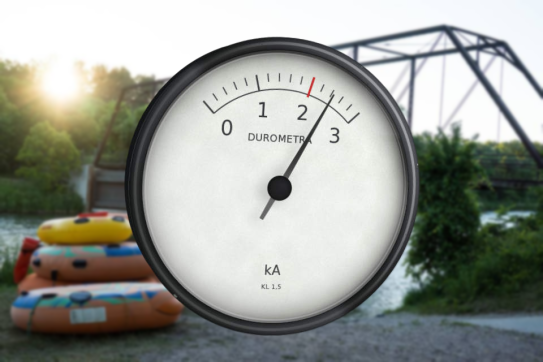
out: **2.4** kA
